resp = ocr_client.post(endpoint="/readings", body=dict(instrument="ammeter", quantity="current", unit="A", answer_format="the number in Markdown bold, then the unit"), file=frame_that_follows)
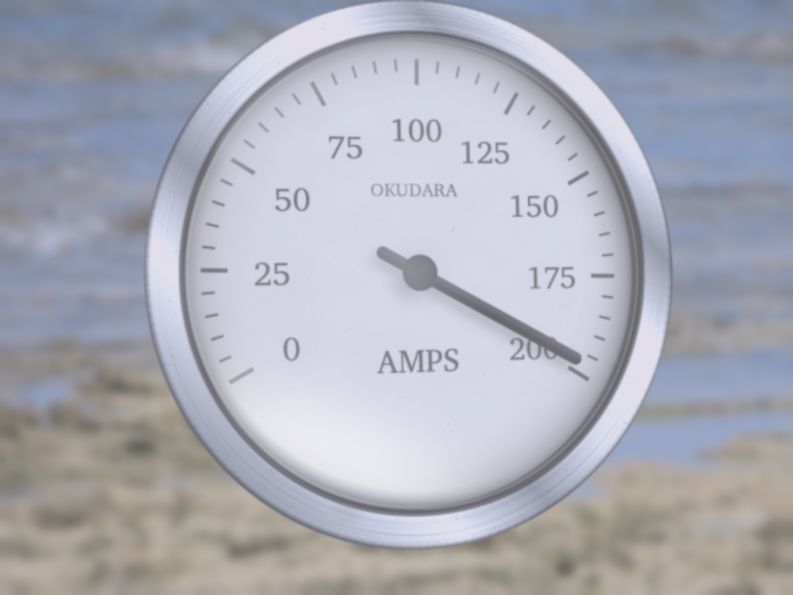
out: **197.5** A
